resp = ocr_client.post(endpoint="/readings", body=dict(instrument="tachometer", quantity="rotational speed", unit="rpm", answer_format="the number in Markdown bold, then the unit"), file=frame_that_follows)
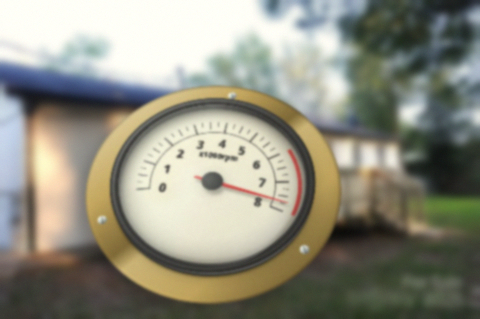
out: **7750** rpm
